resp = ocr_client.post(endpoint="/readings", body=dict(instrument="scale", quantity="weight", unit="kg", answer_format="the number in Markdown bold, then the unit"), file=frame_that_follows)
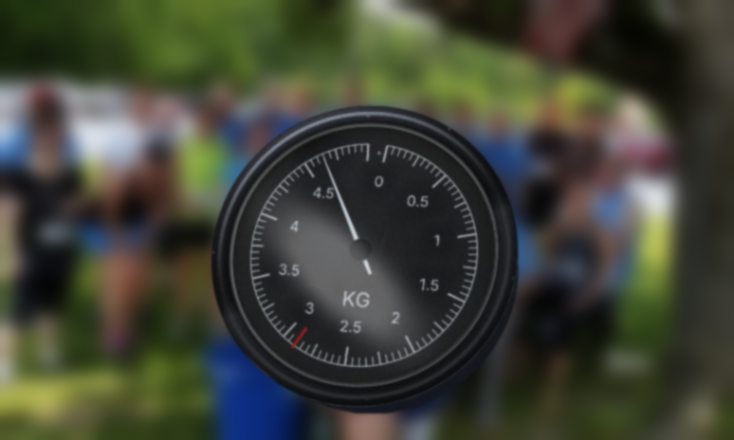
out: **4.65** kg
